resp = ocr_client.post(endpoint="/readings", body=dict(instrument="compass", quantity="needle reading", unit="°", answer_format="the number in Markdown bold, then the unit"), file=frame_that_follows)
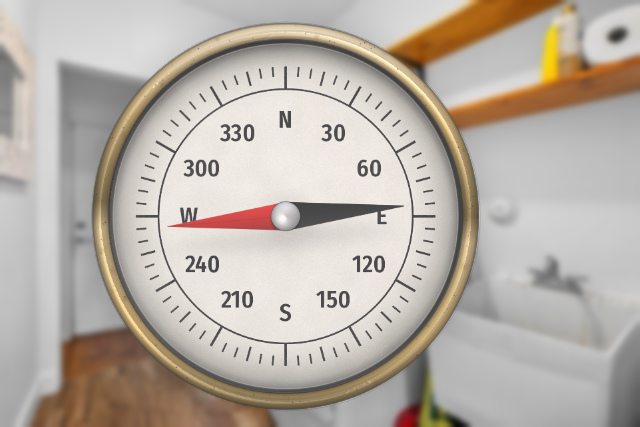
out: **265** °
